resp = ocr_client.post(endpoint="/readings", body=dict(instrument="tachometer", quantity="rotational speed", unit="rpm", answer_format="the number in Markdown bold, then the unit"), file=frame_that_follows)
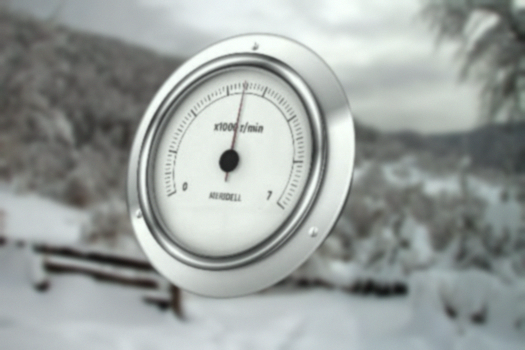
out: **3500** rpm
